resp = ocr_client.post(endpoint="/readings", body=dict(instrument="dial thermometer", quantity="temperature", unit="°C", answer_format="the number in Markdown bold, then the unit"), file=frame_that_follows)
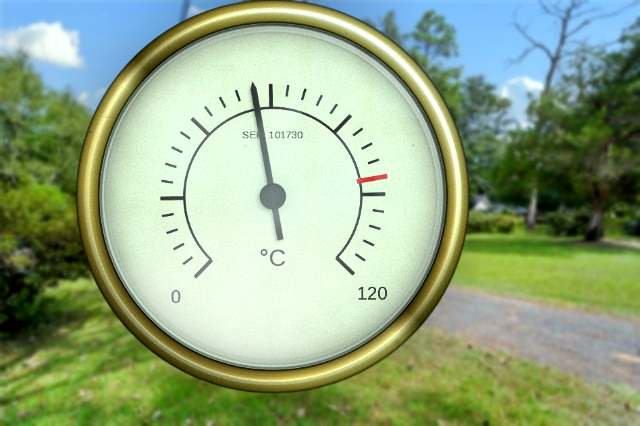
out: **56** °C
